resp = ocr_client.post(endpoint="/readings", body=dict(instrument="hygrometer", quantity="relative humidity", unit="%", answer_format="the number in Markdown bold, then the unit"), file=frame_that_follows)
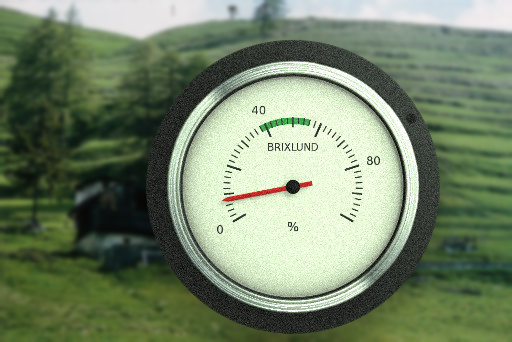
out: **8** %
